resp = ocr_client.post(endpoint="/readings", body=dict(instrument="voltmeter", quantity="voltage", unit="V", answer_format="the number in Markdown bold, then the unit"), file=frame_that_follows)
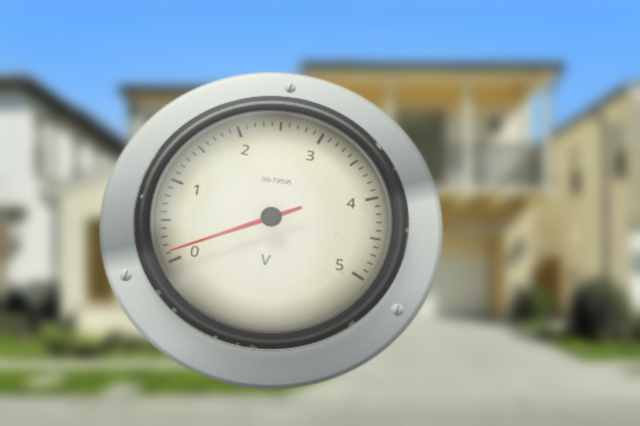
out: **0.1** V
